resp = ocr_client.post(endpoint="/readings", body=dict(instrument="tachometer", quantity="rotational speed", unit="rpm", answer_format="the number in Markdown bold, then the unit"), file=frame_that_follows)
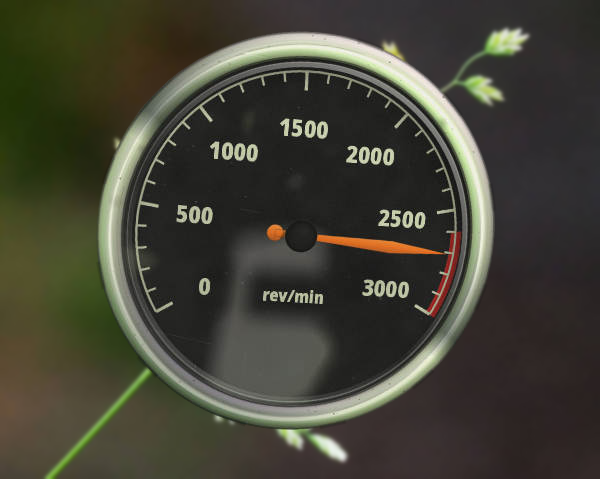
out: **2700** rpm
